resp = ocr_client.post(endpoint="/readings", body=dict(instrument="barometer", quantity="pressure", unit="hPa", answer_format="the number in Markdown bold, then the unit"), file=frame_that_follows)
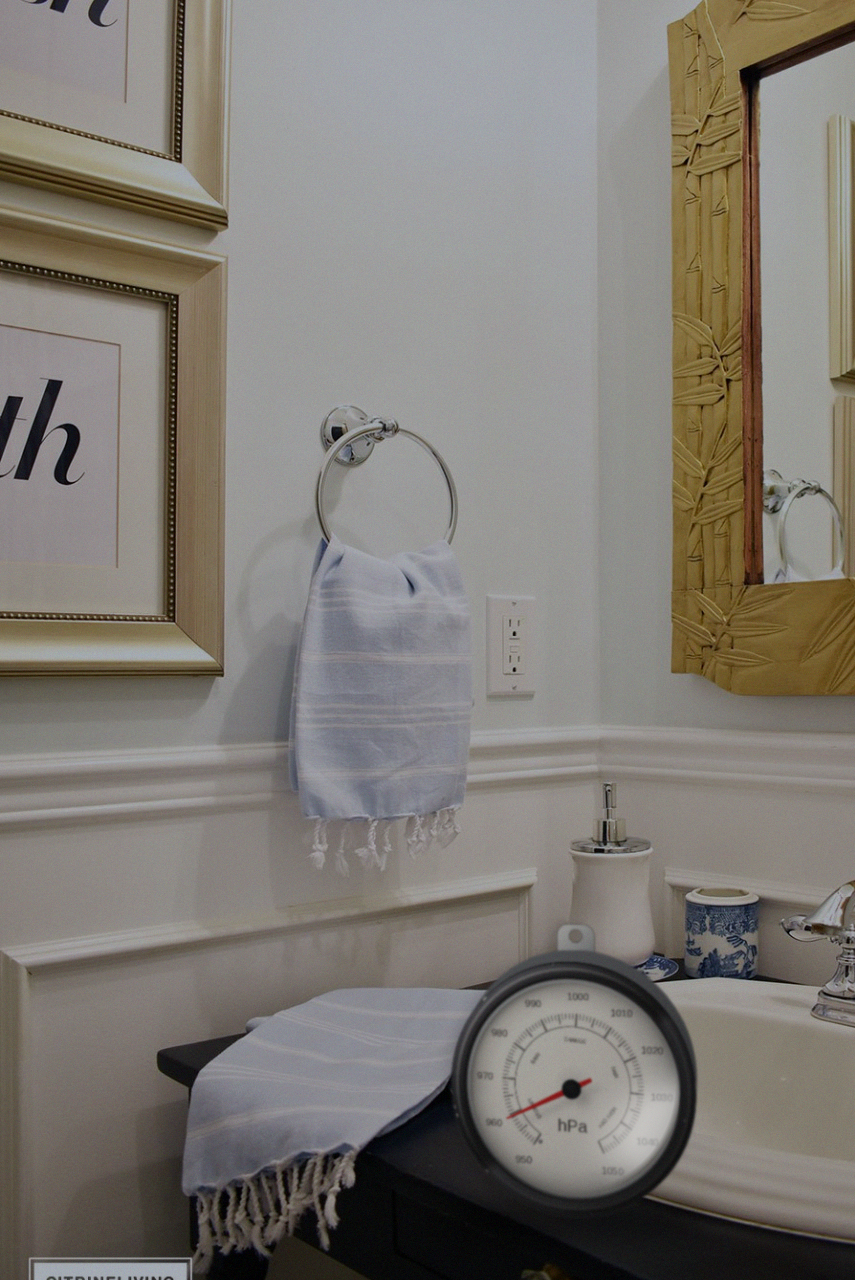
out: **960** hPa
